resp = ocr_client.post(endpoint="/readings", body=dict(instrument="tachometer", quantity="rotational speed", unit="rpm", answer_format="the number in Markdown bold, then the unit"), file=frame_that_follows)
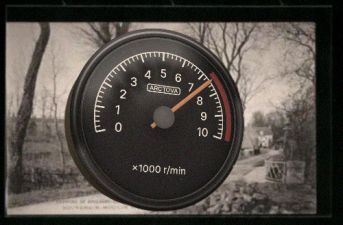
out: **7400** rpm
